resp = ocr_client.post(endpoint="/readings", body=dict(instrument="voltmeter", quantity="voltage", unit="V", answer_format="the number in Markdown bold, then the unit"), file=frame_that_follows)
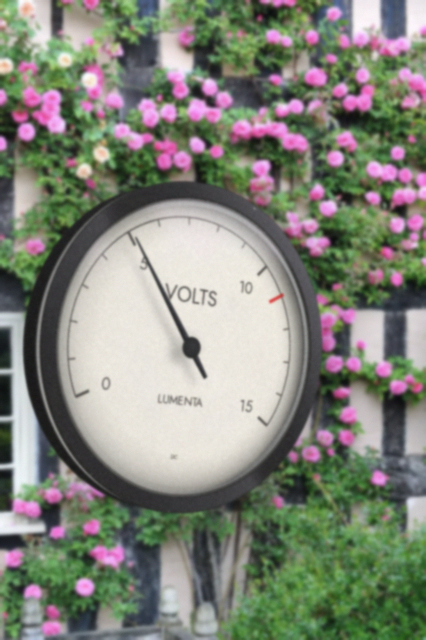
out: **5** V
